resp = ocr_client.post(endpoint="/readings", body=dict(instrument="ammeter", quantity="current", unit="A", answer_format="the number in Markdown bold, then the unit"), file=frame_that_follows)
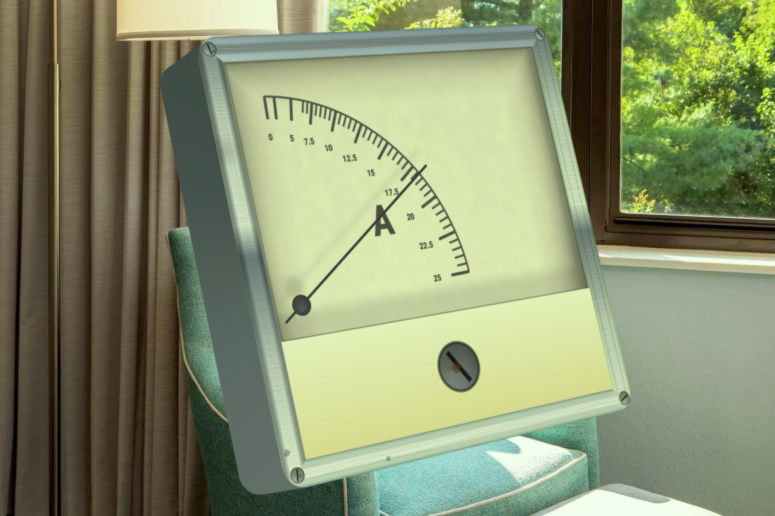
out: **18** A
